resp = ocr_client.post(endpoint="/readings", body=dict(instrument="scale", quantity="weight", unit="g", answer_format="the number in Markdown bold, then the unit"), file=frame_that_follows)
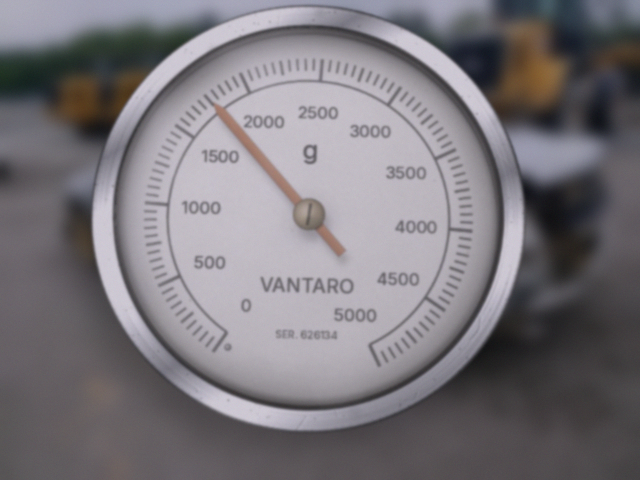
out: **1750** g
